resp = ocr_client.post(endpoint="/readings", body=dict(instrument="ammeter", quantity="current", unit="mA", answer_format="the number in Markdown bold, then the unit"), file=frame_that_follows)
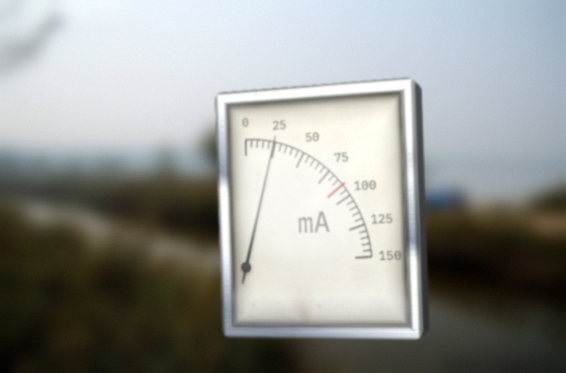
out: **25** mA
